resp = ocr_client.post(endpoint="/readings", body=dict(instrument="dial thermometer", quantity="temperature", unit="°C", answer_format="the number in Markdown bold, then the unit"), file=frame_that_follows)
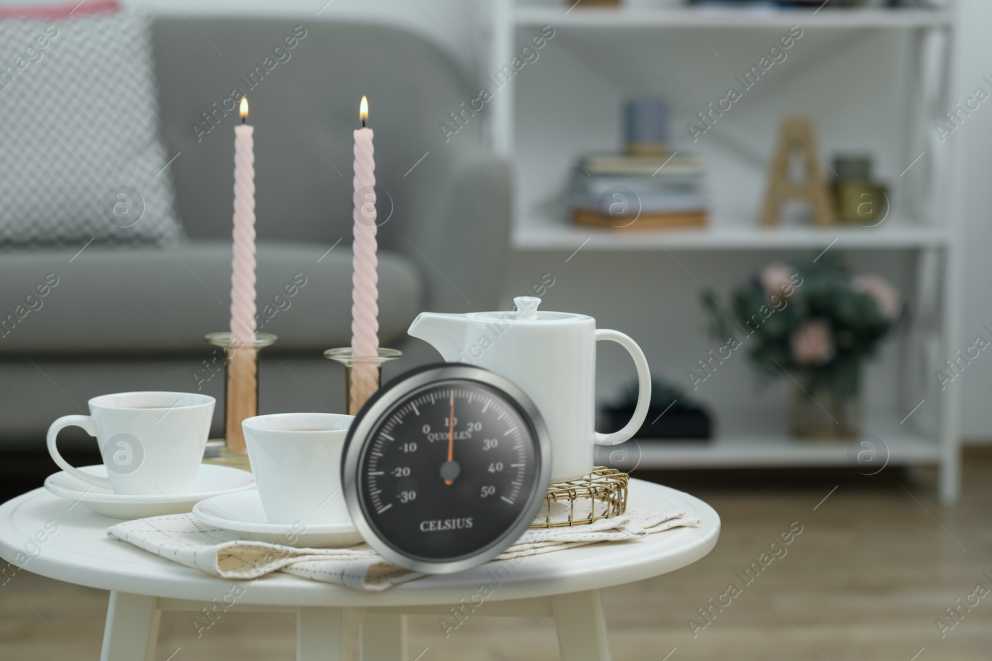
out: **10** °C
